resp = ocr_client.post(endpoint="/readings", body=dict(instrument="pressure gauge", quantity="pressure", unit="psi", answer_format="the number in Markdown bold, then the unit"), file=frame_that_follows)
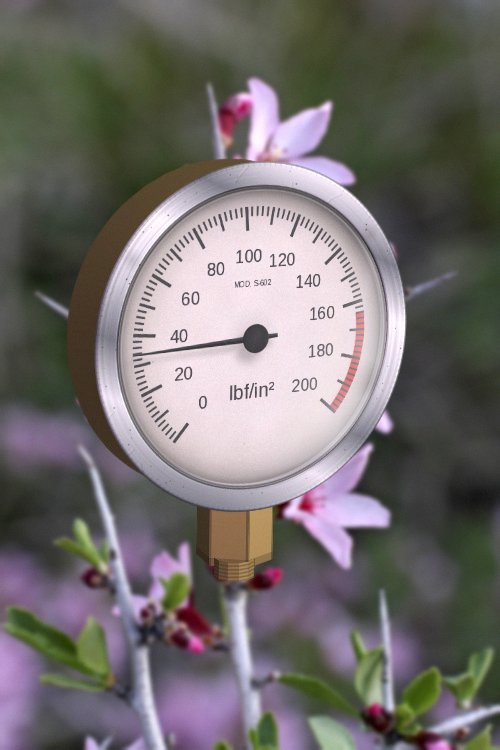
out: **34** psi
